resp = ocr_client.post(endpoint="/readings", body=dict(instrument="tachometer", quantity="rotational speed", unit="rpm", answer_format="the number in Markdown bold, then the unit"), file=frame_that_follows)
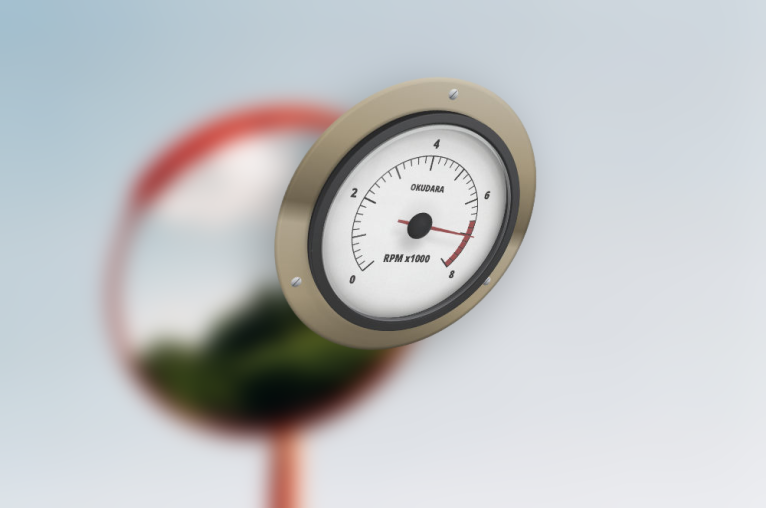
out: **7000** rpm
